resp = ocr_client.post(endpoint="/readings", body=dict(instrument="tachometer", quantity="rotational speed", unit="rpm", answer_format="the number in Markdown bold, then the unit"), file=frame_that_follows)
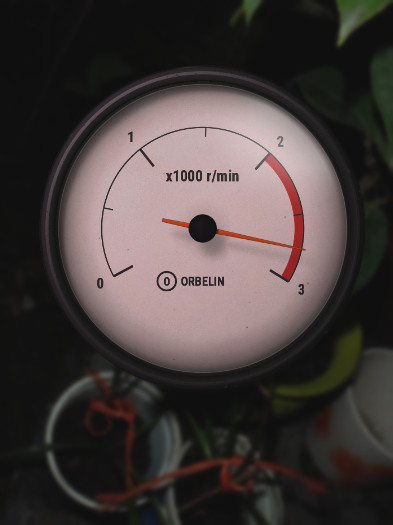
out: **2750** rpm
